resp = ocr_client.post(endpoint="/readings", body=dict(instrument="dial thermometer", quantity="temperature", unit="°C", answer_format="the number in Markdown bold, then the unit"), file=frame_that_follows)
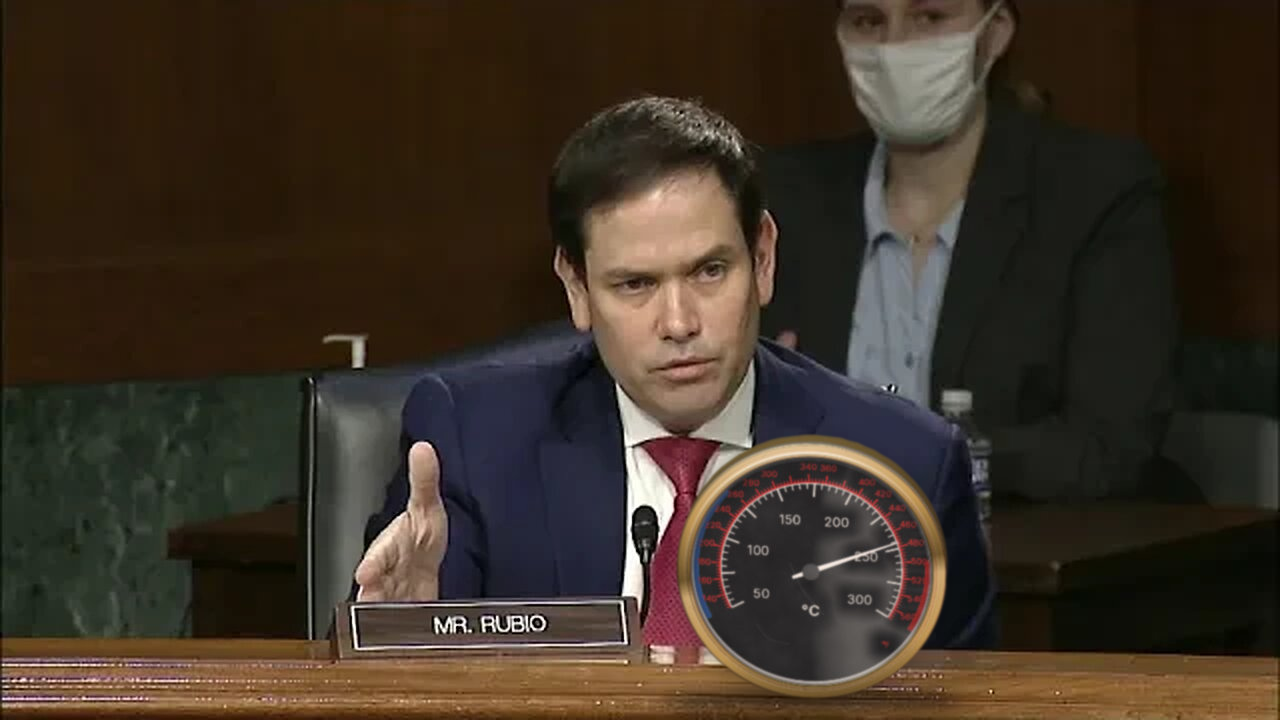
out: **245** °C
